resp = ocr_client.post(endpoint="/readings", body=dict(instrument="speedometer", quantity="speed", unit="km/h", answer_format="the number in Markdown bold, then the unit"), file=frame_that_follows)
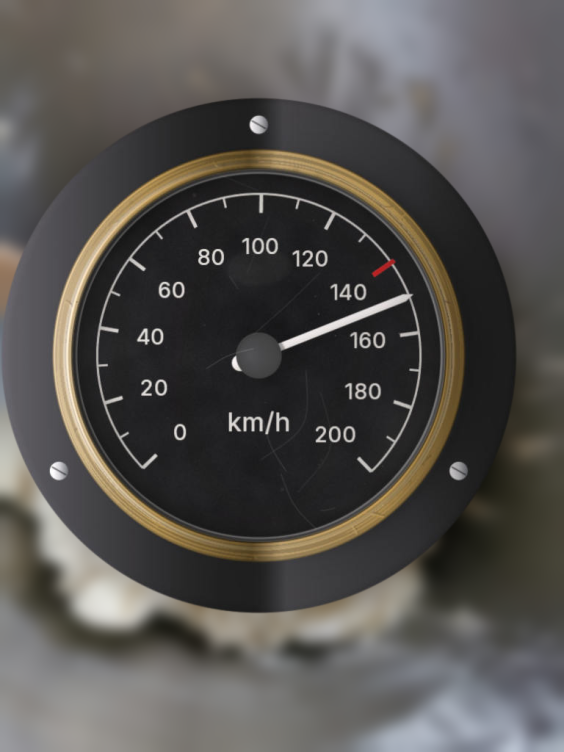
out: **150** km/h
